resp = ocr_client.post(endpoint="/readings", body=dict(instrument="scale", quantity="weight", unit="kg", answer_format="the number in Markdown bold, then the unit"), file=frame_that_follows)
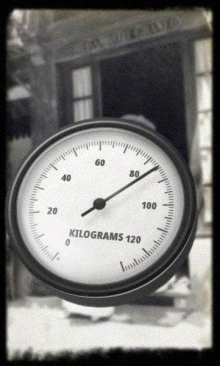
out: **85** kg
